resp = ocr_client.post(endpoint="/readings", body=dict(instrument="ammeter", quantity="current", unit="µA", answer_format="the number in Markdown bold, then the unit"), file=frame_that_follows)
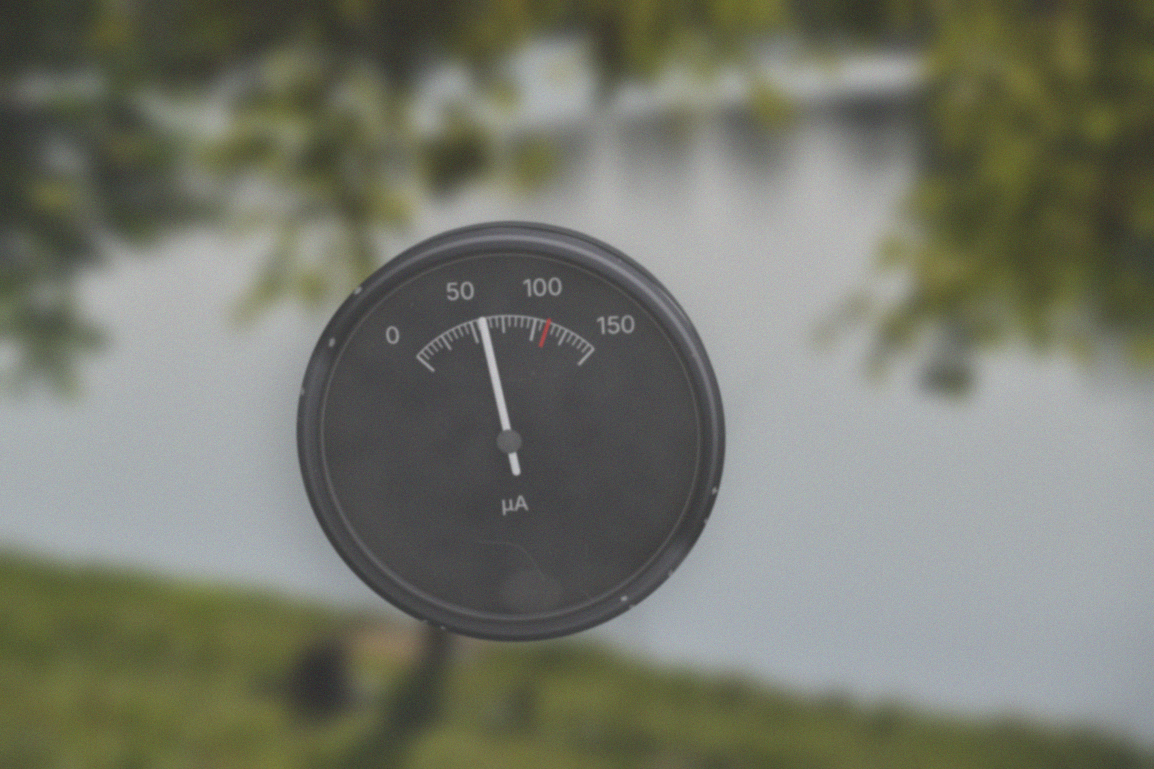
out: **60** µA
